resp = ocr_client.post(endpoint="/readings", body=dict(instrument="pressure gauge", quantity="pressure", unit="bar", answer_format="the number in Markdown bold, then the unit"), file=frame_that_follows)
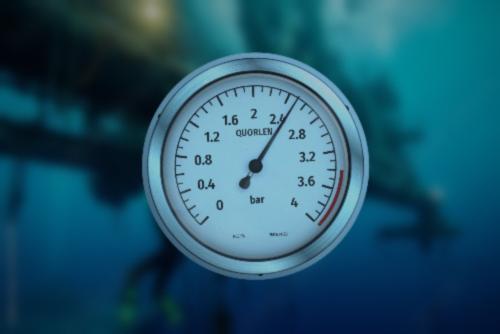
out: **2.5** bar
